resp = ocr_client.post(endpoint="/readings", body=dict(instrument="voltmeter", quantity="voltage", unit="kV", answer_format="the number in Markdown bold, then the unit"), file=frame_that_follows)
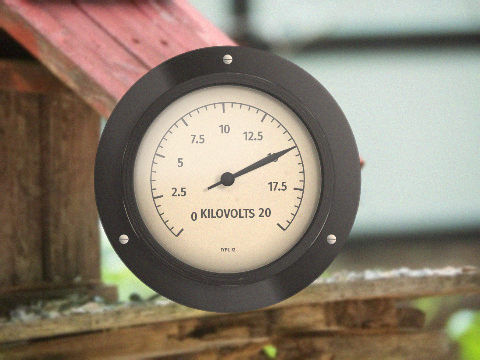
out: **15** kV
